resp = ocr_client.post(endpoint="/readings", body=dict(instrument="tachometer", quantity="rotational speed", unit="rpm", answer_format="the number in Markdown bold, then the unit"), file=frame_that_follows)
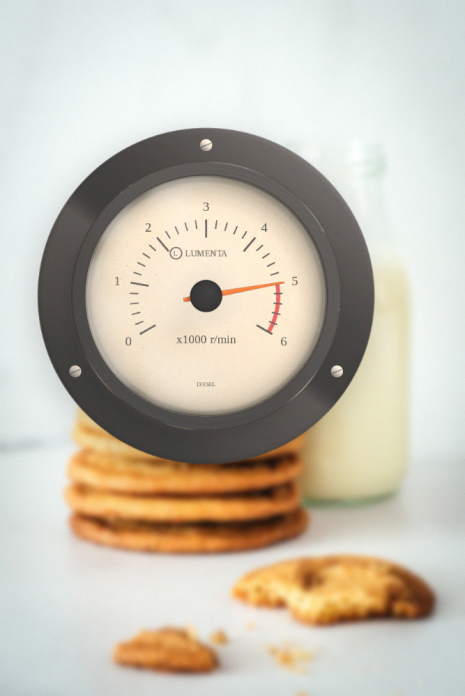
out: **5000** rpm
